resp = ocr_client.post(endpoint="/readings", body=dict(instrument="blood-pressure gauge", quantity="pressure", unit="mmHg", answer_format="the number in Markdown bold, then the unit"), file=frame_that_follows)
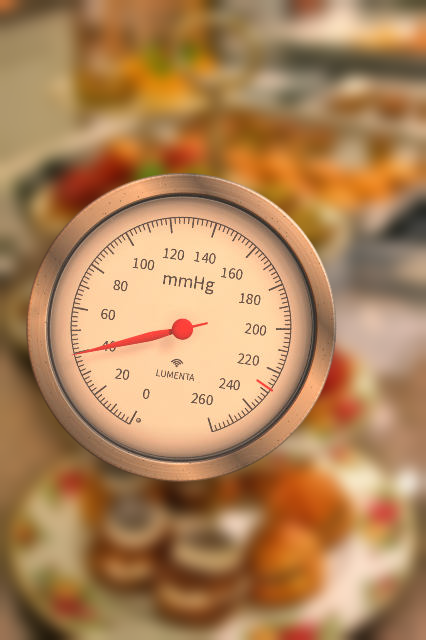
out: **40** mmHg
